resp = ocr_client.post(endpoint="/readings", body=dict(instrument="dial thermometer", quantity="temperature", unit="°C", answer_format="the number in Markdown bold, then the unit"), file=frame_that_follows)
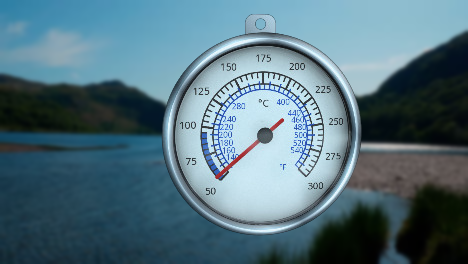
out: **55** °C
